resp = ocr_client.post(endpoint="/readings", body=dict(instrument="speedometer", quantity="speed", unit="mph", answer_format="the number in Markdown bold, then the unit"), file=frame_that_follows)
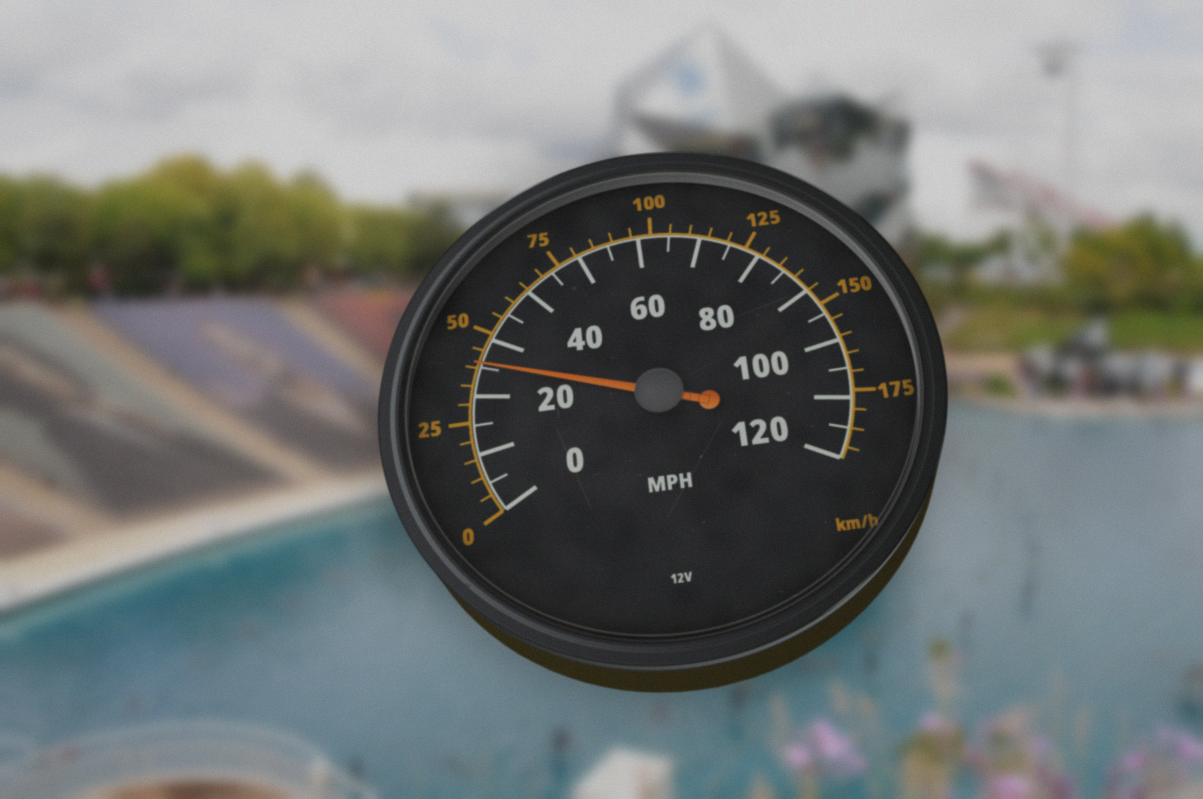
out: **25** mph
